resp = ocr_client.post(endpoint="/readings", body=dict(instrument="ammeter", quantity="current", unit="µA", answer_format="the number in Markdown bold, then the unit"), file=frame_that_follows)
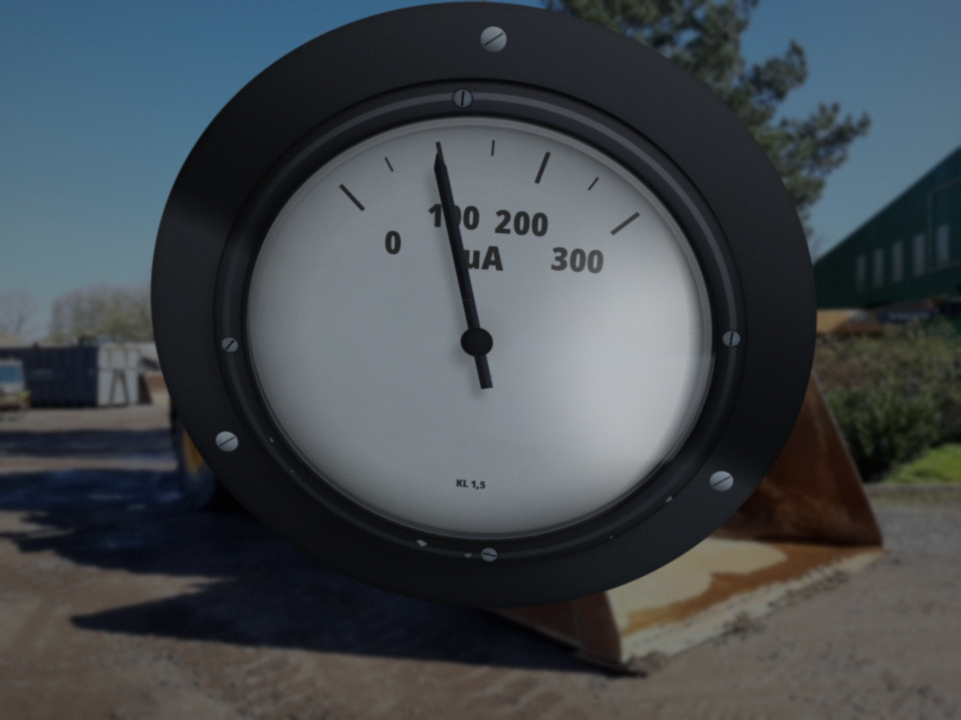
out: **100** µA
